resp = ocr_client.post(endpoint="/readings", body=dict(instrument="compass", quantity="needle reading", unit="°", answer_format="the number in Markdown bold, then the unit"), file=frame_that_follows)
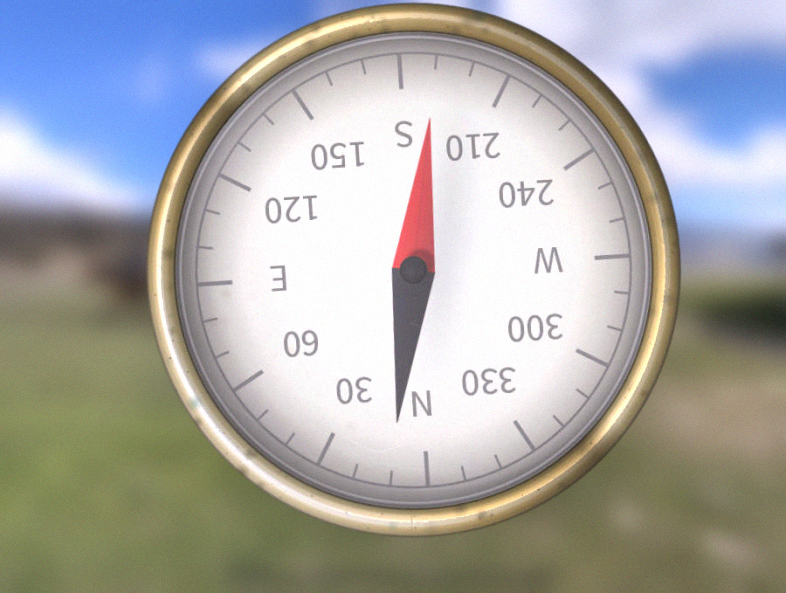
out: **190** °
